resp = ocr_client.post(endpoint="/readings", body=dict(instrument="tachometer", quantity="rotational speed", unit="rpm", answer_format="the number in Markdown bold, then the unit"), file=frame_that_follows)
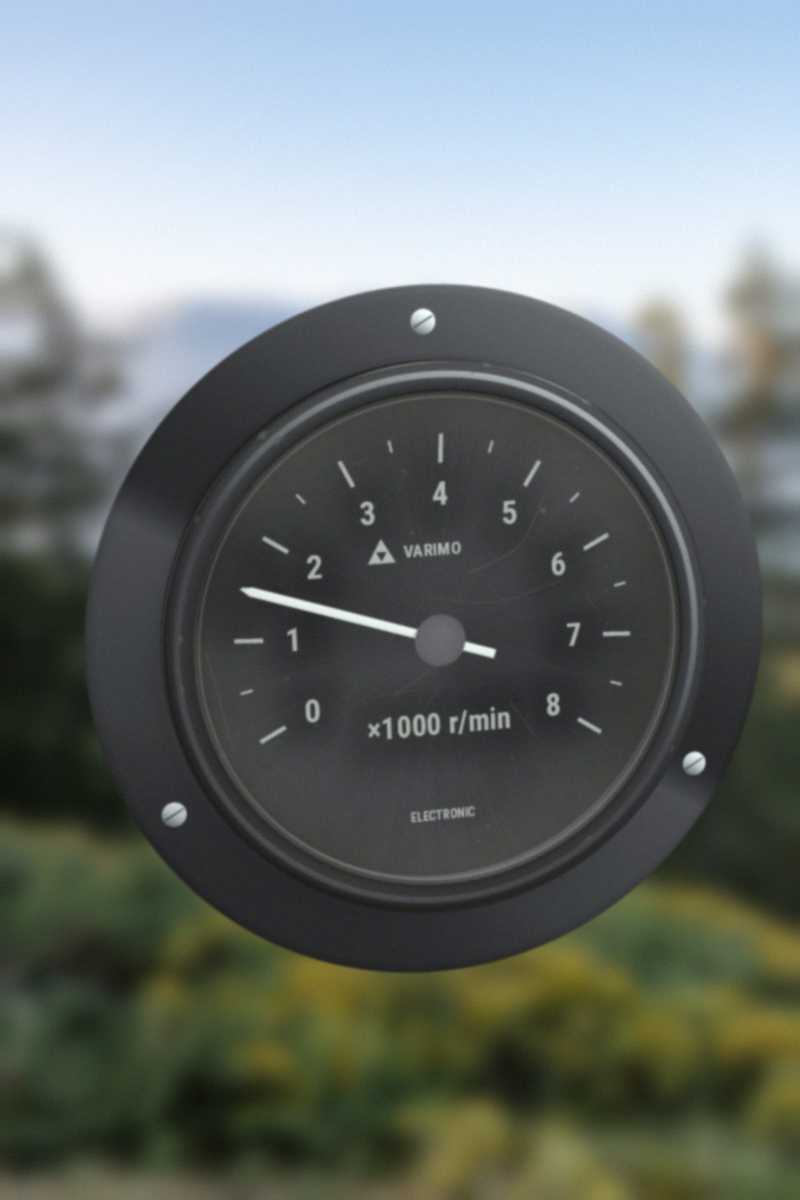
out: **1500** rpm
